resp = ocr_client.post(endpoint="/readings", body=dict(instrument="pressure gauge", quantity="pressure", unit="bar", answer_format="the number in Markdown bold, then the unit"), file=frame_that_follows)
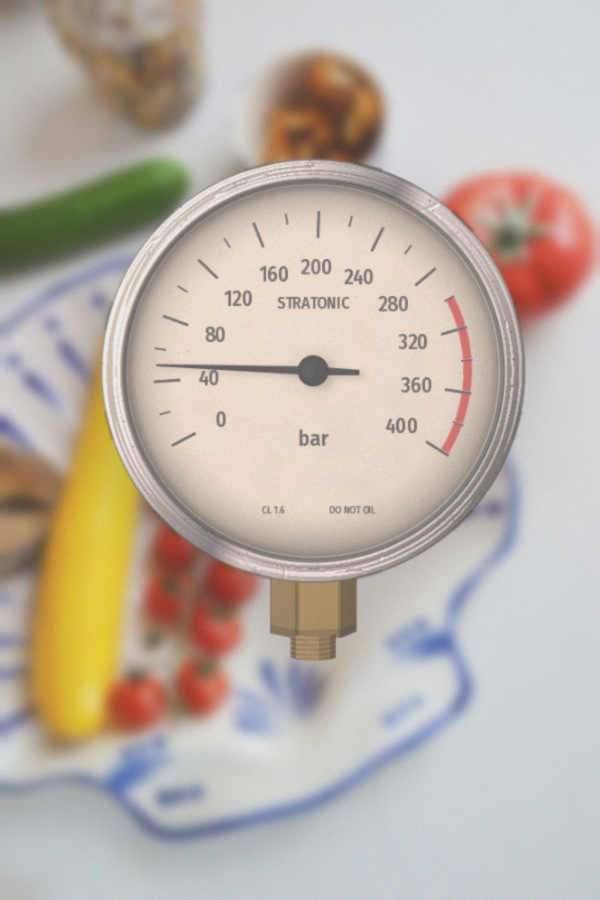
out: **50** bar
